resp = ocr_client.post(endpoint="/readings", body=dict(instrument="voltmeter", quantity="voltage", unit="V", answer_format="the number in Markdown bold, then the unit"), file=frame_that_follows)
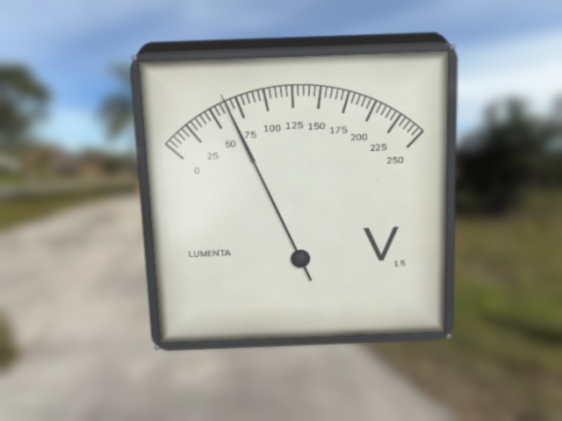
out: **65** V
